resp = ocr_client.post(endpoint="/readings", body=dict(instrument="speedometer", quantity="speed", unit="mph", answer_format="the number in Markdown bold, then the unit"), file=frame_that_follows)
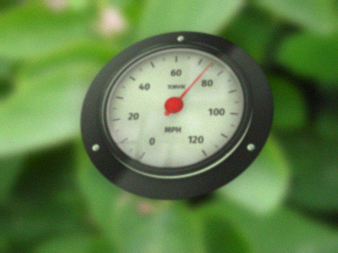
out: **75** mph
